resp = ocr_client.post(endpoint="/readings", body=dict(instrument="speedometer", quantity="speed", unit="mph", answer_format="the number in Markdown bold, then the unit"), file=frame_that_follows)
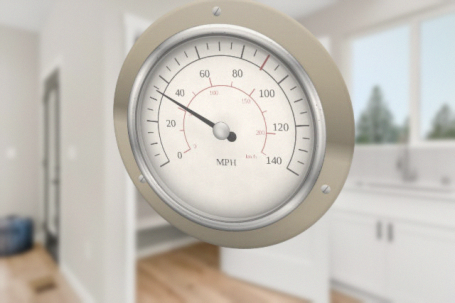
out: **35** mph
